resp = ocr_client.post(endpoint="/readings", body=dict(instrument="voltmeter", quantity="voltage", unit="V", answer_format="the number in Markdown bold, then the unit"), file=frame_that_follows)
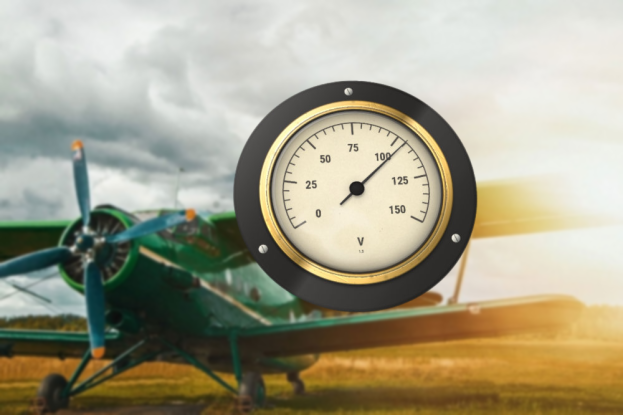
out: **105** V
